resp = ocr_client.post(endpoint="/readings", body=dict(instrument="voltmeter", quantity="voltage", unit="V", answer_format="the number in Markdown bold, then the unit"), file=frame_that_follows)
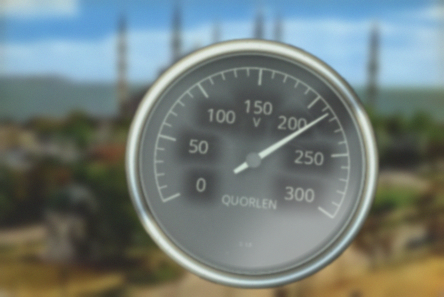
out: **215** V
